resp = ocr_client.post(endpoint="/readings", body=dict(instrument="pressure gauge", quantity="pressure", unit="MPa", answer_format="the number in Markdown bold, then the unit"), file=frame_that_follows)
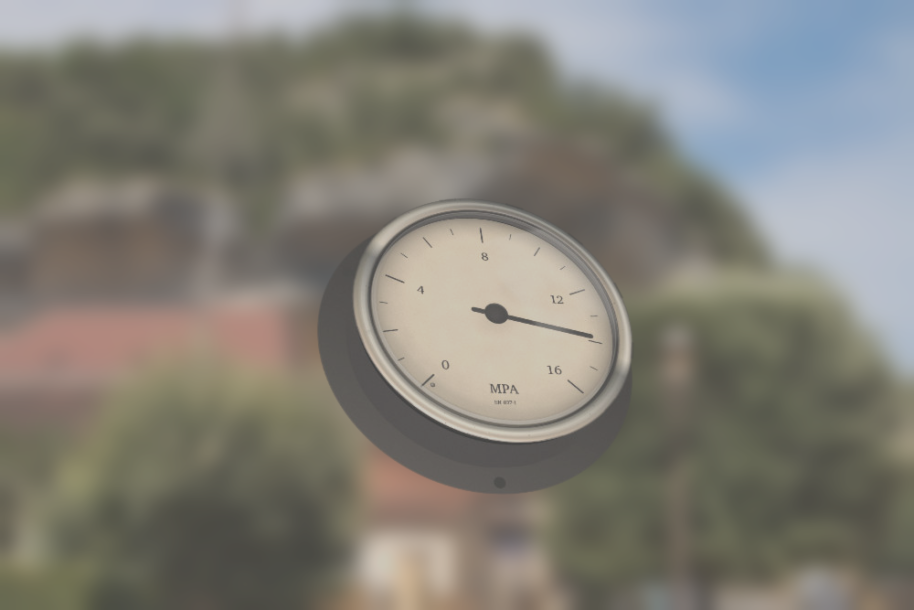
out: **14** MPa
